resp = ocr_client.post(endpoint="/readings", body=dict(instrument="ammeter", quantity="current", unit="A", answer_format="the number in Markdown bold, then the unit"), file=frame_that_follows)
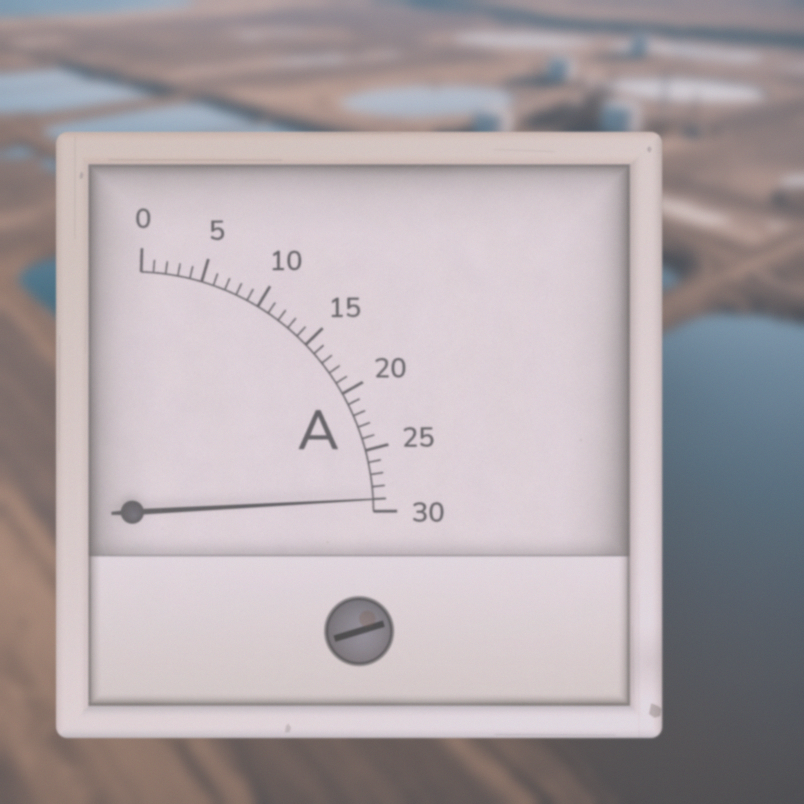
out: **29** A
